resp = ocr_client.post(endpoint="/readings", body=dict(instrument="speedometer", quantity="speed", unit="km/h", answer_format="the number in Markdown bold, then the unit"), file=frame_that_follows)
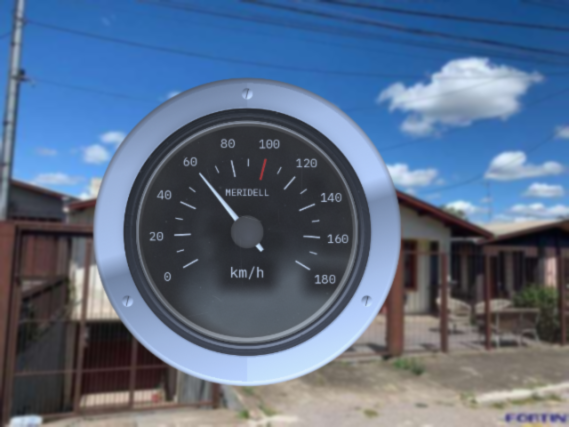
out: **60** km/h
